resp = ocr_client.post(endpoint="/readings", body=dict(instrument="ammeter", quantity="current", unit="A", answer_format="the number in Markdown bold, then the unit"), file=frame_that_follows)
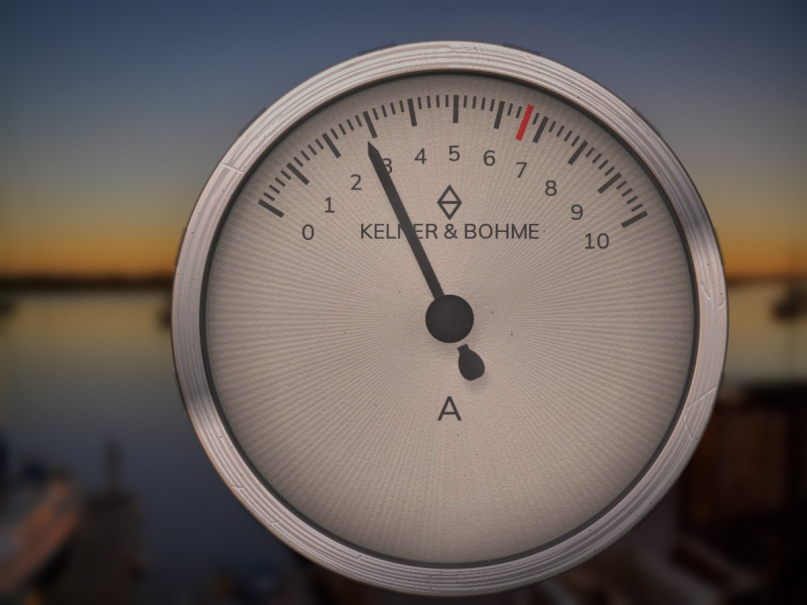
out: **2.8** A
